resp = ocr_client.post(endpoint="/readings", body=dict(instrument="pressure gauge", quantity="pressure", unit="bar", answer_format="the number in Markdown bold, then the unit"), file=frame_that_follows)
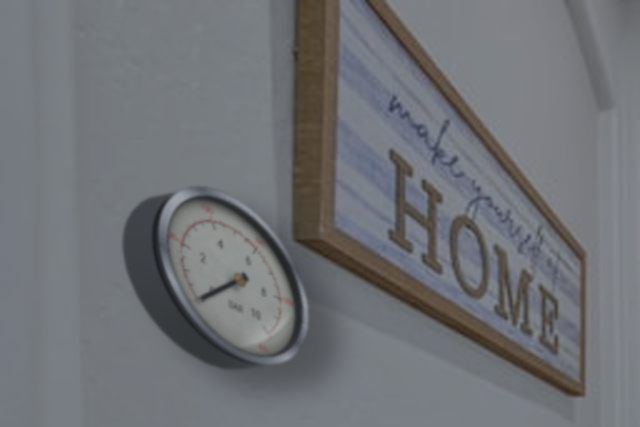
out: **0** bar
